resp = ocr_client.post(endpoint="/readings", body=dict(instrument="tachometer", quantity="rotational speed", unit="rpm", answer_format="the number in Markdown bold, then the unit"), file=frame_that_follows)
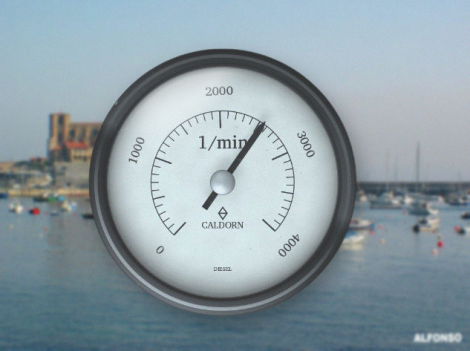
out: **2550** rpm
